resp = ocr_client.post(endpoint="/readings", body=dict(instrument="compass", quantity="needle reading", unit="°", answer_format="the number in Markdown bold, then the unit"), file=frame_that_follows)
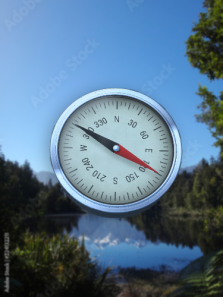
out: **120** °
